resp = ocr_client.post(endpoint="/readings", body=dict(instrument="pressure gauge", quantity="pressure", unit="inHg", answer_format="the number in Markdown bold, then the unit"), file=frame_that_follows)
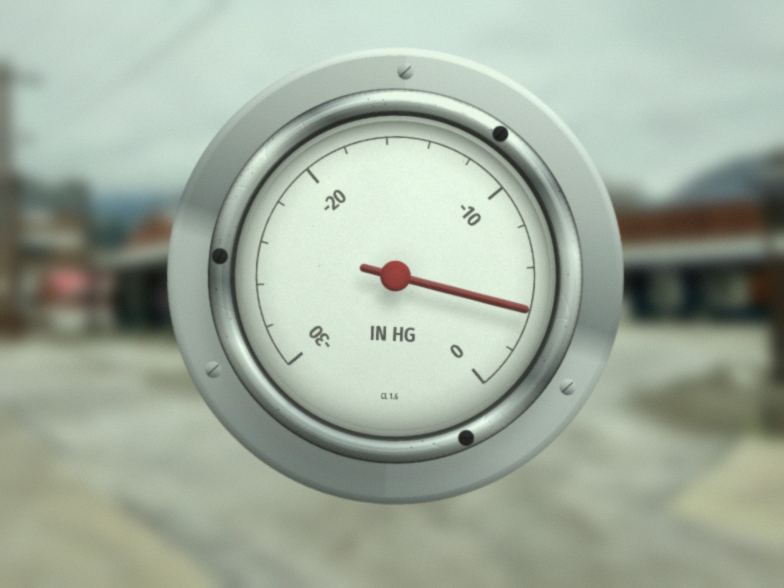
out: **-4** inHg
